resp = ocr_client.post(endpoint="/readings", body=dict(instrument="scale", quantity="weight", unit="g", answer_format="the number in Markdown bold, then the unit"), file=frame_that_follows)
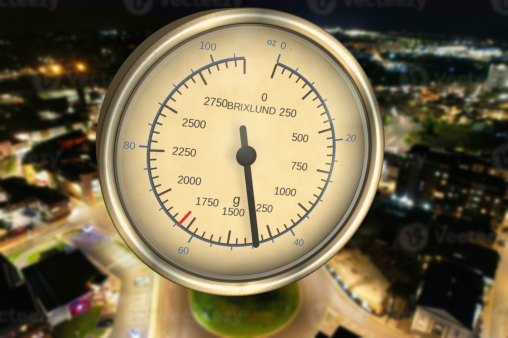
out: **1350** g
